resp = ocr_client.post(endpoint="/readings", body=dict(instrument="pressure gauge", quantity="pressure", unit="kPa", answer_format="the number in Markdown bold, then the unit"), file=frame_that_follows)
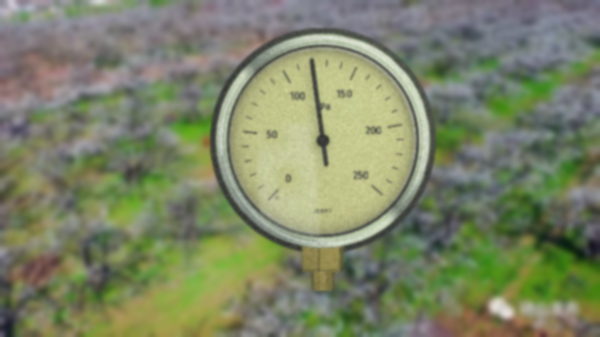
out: **120** kPa
